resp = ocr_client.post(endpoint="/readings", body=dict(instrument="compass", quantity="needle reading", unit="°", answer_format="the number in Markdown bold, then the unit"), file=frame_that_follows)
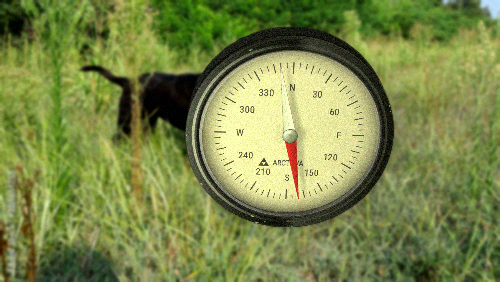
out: **170** °
